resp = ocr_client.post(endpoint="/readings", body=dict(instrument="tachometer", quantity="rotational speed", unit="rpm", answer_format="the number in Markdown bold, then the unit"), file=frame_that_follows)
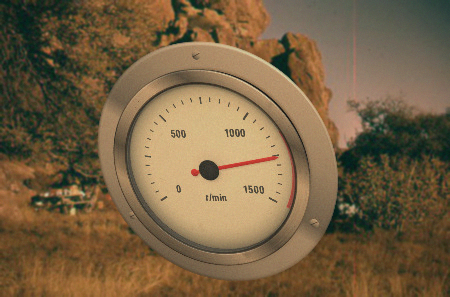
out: **1250** rpm
